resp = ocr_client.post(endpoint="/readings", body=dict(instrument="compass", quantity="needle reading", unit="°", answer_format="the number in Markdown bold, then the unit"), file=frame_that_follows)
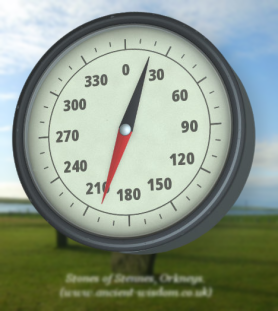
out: **200** °
